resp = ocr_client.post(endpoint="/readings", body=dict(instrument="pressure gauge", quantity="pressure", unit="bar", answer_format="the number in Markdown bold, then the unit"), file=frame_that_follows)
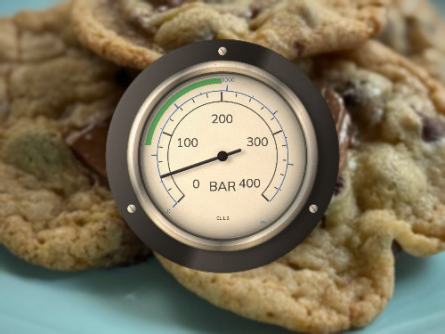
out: **40** bar
